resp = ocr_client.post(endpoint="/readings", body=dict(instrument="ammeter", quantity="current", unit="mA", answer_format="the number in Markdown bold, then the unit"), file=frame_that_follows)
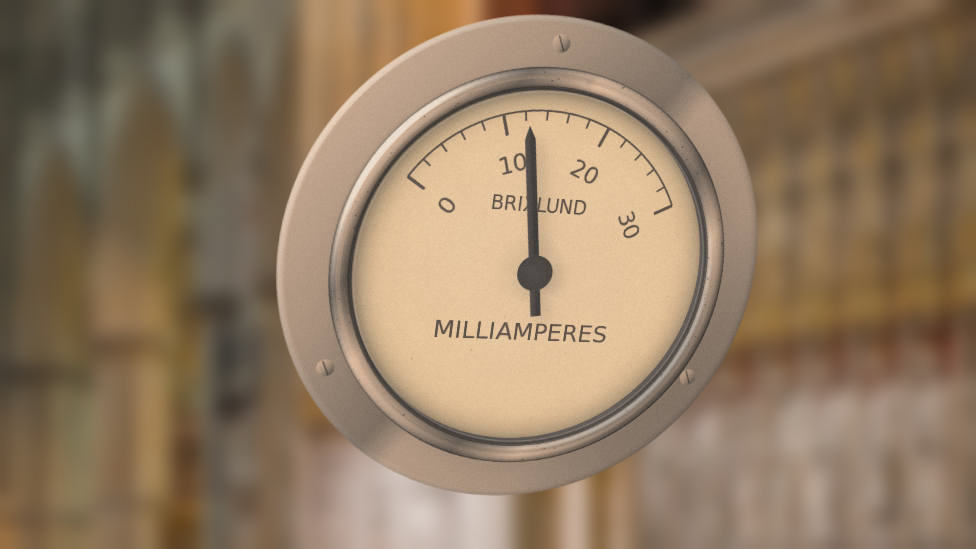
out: **12** mA
